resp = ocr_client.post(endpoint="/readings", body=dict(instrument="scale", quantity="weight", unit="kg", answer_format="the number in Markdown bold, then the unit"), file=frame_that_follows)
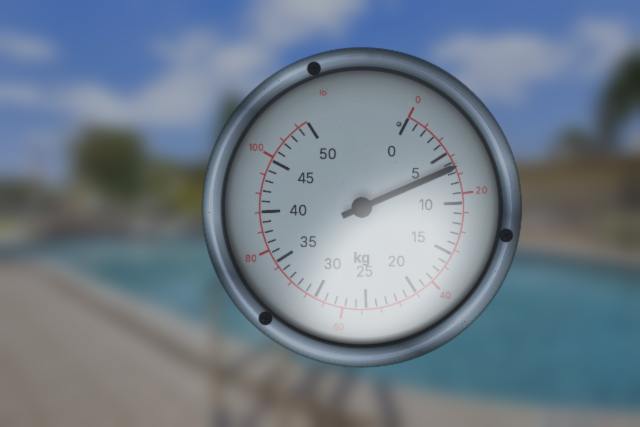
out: **6.5** kg
